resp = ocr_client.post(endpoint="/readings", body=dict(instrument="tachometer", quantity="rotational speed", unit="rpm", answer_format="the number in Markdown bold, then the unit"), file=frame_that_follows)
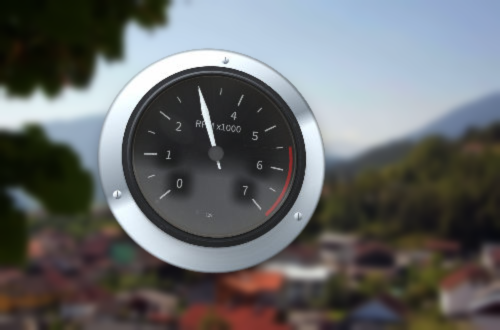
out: **3000** rpm
